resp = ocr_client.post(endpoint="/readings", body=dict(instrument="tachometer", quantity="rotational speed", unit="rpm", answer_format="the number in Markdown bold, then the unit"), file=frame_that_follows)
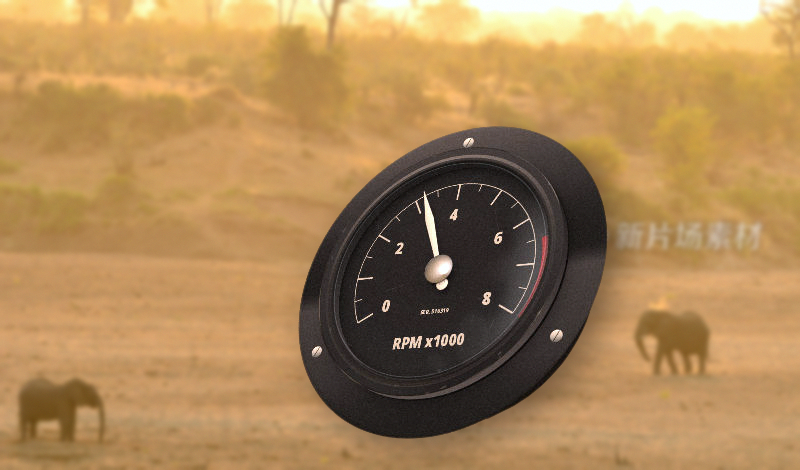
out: **3250** rpm
